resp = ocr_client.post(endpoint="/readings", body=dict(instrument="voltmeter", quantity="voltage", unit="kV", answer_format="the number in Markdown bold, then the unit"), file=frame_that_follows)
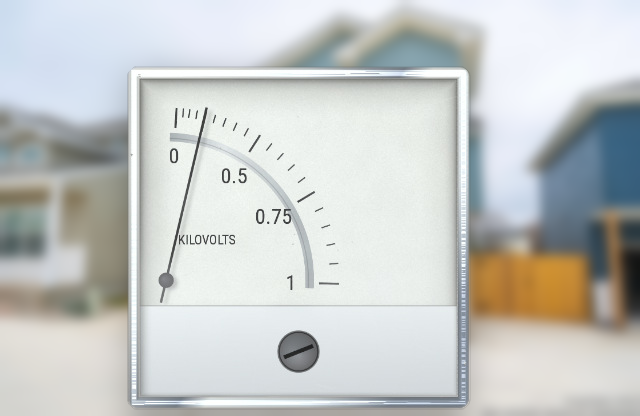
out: **0.25** kV
